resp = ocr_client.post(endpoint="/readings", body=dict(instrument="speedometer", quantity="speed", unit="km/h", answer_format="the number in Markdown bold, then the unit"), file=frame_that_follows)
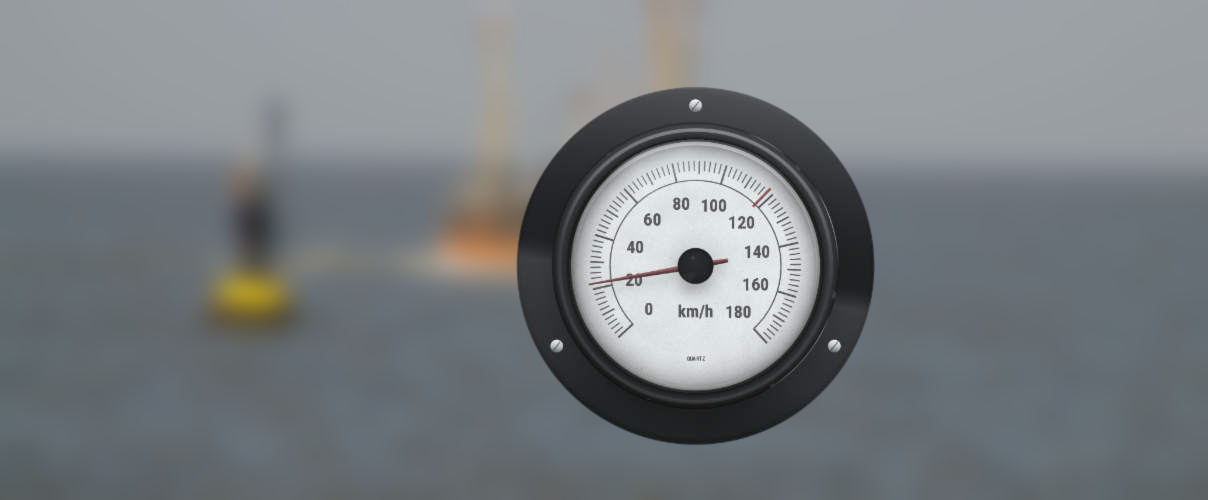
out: **22** km/h
